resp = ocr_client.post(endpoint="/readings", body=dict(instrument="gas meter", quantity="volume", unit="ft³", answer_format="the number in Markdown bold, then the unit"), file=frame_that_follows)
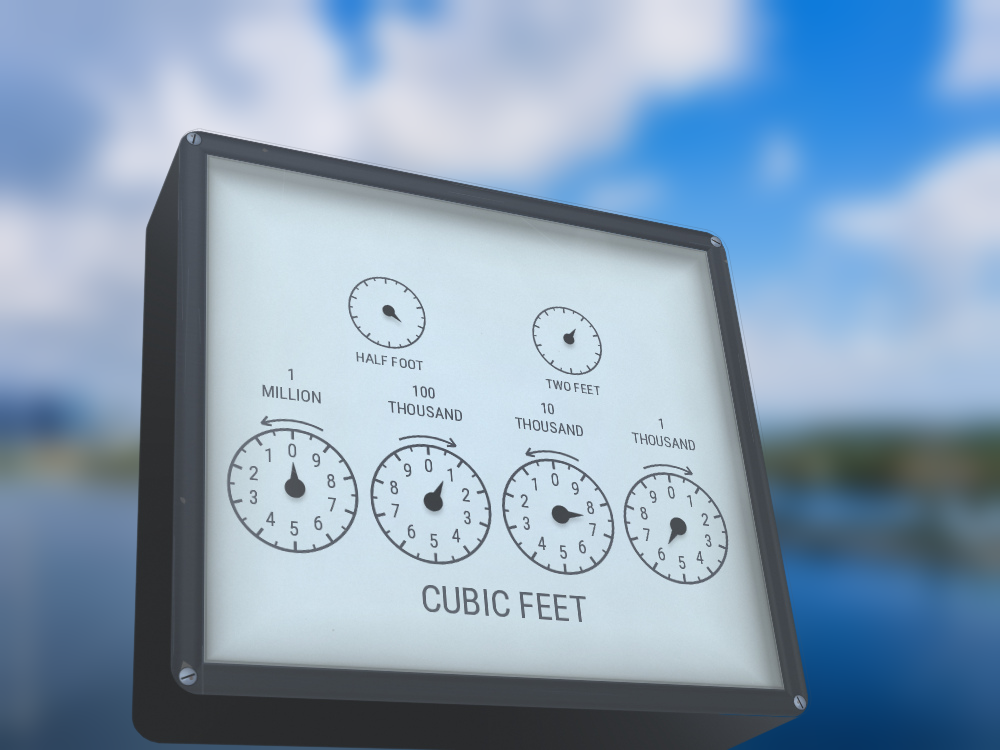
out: **7600** ft³
